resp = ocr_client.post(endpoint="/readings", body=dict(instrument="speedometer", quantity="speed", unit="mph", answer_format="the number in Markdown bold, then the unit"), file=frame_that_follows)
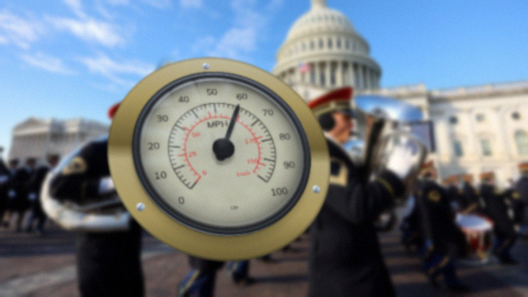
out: **60** mph
